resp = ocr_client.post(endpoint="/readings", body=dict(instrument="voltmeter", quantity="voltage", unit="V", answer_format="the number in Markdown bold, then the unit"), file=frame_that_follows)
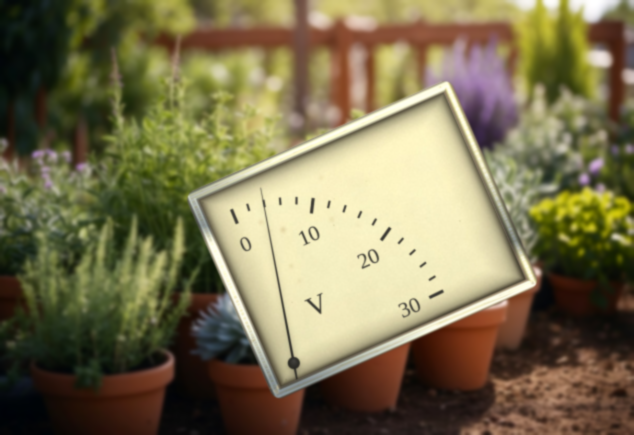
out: **4** V
